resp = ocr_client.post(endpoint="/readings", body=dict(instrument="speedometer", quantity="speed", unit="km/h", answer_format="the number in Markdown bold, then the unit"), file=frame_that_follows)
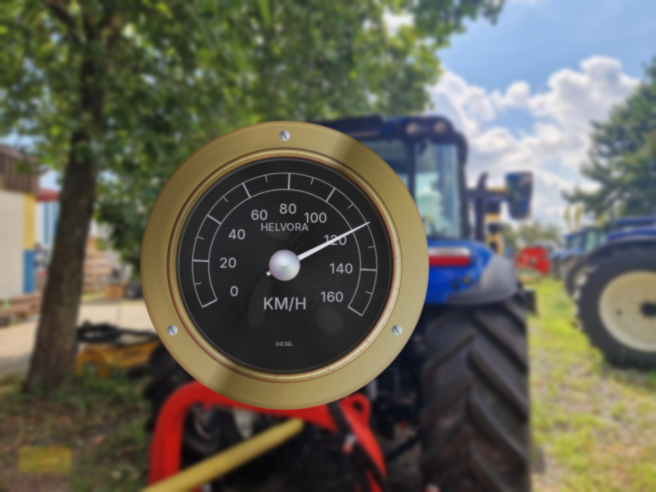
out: **120** km/h
